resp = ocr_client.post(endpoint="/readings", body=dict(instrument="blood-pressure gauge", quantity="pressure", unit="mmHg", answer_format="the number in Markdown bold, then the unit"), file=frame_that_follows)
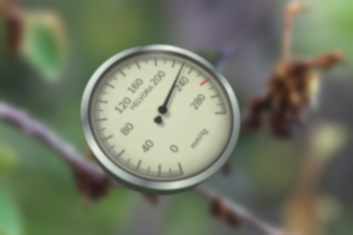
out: **230** mmHg
